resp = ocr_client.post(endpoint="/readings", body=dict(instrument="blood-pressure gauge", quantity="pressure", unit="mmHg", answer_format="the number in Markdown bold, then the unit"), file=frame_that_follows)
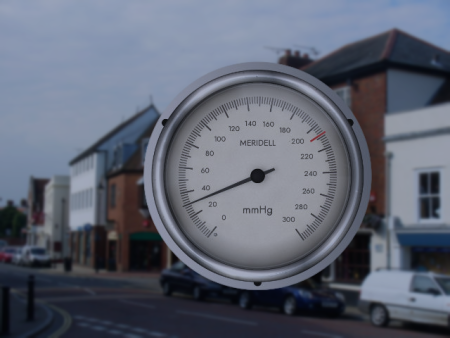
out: **30** mmHg
